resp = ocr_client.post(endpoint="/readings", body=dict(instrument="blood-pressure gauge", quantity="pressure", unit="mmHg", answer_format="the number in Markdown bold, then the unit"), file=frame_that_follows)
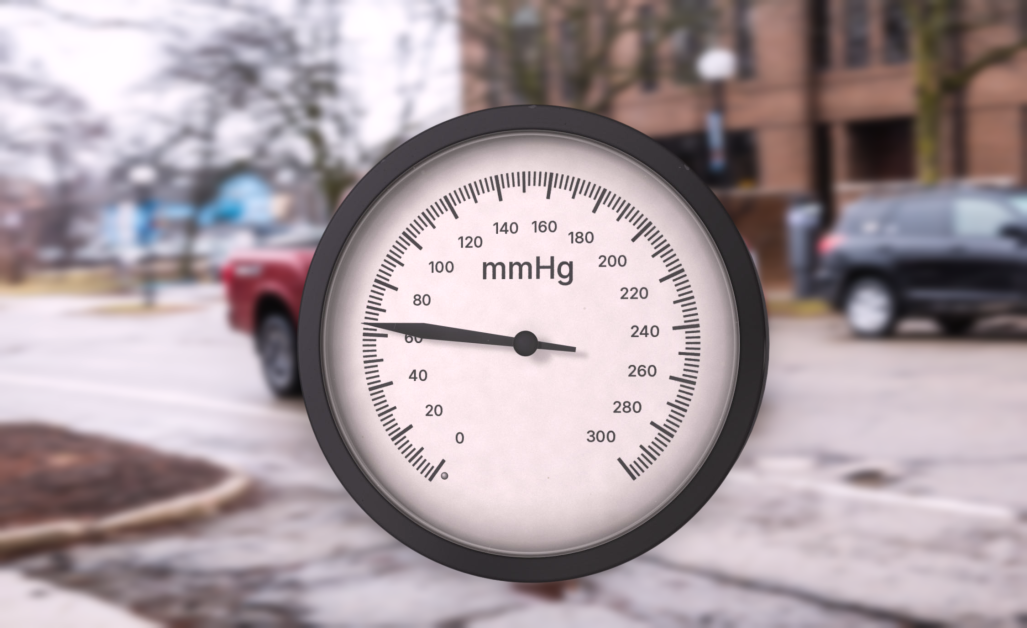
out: **64** mmHg
